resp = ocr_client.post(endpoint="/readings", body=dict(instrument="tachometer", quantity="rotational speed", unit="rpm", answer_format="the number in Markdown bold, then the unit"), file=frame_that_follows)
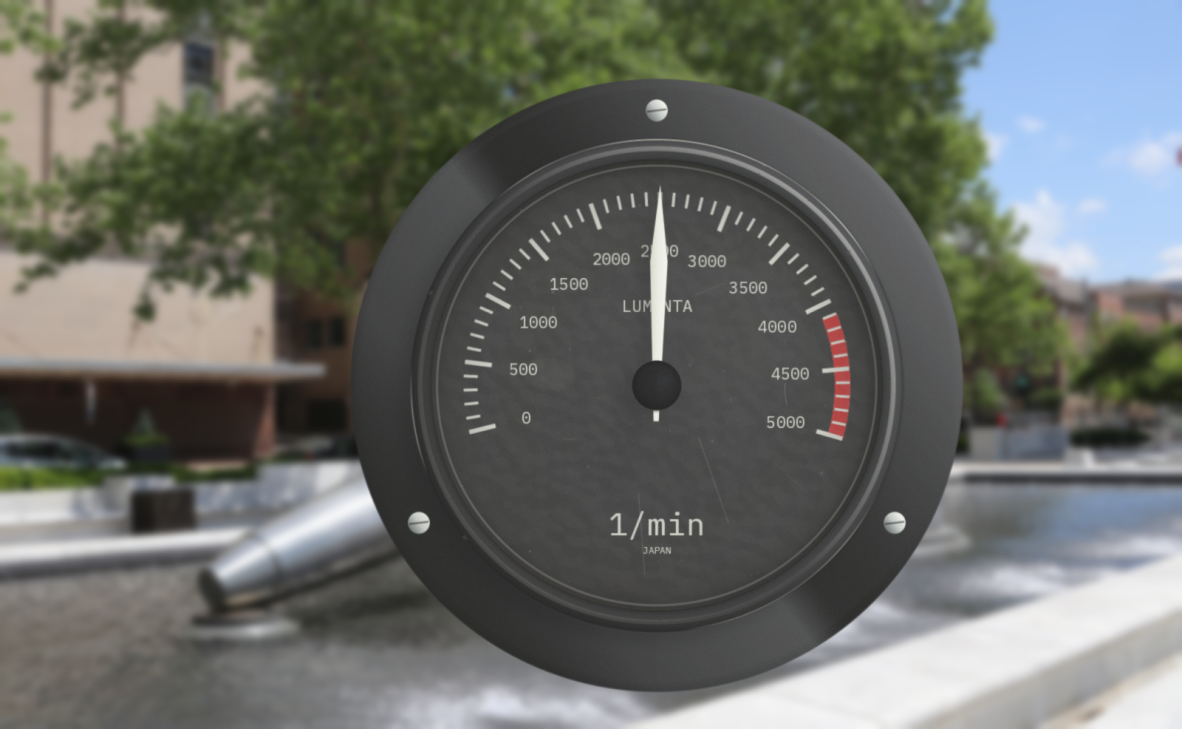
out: **2500** rpm
